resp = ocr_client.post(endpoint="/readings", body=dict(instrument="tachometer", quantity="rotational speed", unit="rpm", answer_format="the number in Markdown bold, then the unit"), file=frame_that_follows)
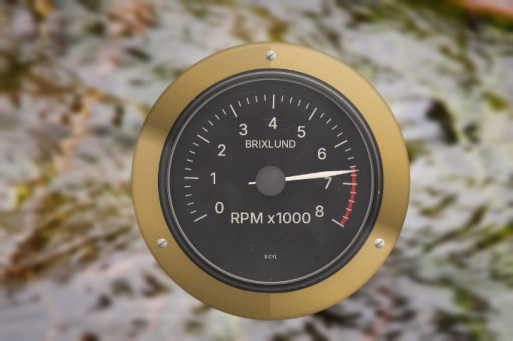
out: **6700** rpm
